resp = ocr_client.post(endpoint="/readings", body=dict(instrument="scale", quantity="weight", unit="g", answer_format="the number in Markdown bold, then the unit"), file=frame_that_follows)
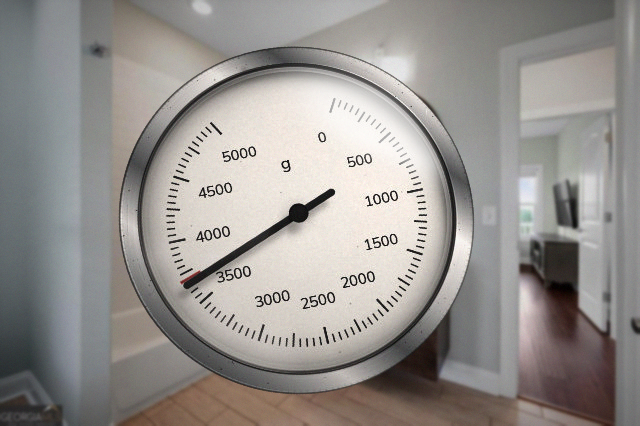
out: **3650** g
